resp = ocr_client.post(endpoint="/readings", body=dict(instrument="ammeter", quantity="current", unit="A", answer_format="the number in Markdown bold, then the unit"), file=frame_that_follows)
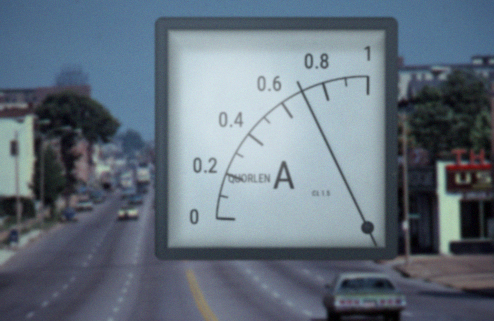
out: **0.7** A
